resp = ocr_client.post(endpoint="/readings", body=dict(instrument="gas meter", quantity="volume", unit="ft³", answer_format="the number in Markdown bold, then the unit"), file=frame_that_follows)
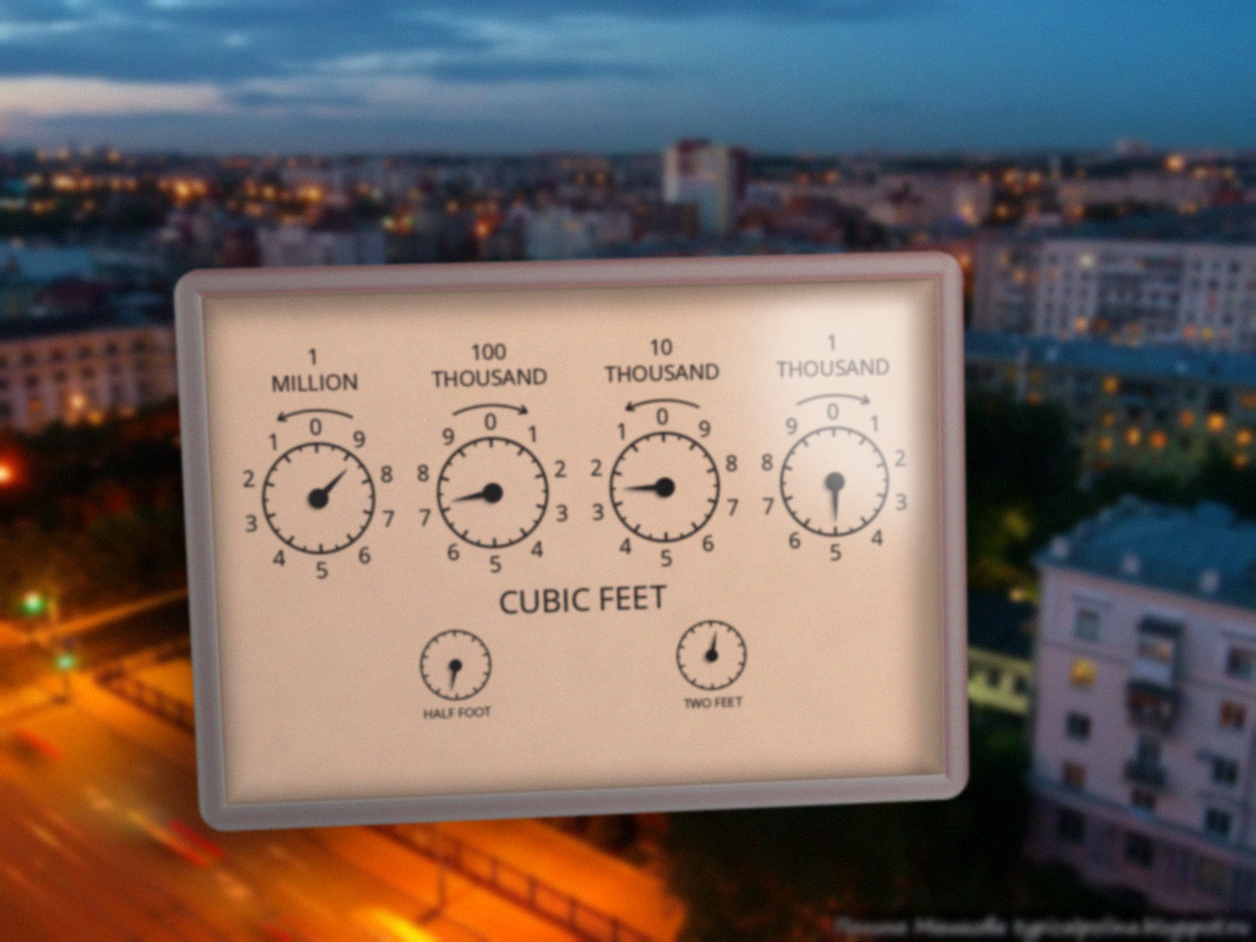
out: **872500** ft³
